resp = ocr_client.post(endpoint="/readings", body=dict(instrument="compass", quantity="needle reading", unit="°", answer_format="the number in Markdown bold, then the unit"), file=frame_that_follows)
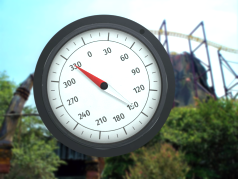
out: **330** °
